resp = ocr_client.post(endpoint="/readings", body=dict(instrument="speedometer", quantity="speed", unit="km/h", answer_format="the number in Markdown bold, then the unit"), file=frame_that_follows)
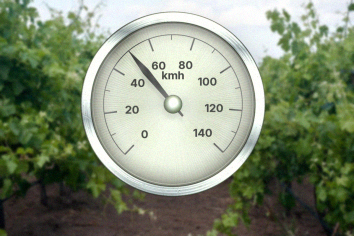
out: **50** km/h
